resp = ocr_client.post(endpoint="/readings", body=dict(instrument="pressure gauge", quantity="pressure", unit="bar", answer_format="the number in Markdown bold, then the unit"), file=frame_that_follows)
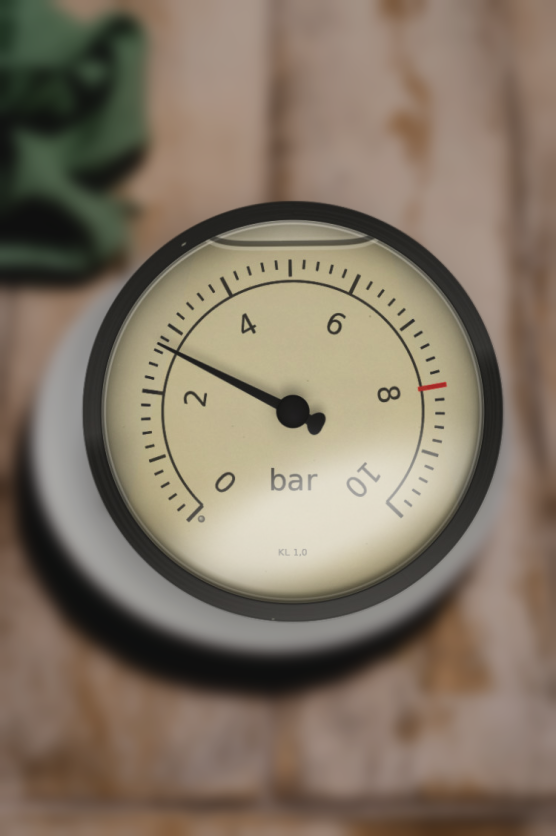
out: **2.7** bar
